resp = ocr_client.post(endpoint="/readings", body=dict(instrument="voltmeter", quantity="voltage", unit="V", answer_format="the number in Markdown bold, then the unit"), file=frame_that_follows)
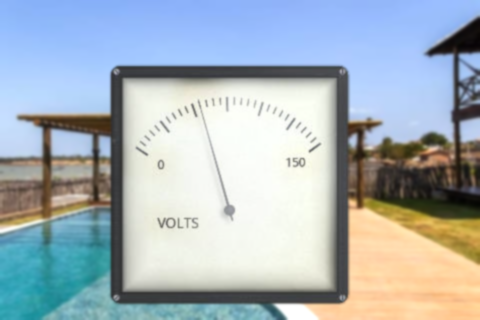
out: **55** V
